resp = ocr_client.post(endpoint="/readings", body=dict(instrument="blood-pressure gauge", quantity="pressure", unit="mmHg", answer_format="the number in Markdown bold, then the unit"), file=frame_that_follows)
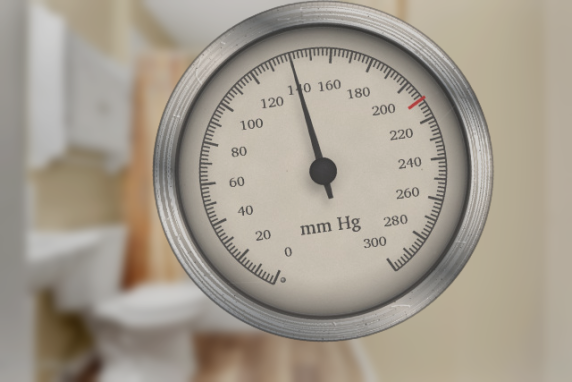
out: **140** mmHg
